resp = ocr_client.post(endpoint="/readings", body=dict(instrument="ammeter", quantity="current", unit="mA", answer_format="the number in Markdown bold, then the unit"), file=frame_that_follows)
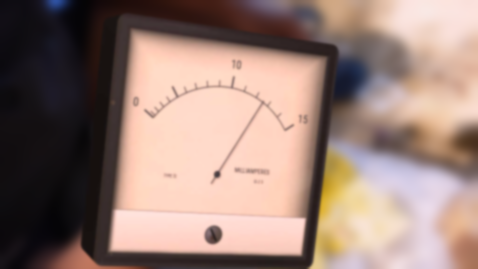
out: **12.5** mA
